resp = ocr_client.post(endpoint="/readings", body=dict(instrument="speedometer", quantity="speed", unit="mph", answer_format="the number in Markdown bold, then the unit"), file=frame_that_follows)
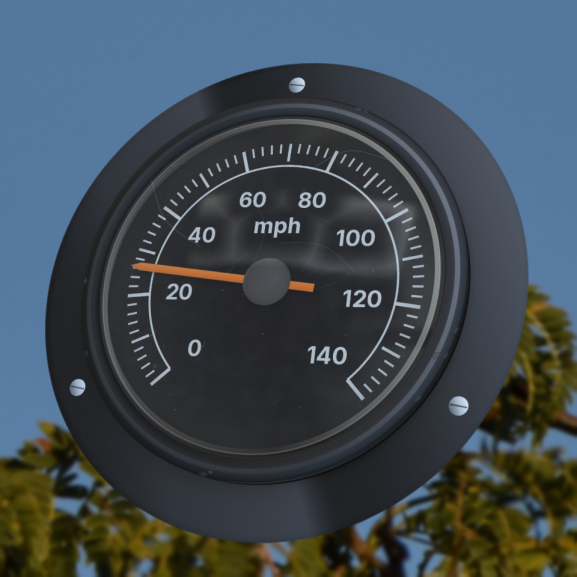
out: **26** mph
